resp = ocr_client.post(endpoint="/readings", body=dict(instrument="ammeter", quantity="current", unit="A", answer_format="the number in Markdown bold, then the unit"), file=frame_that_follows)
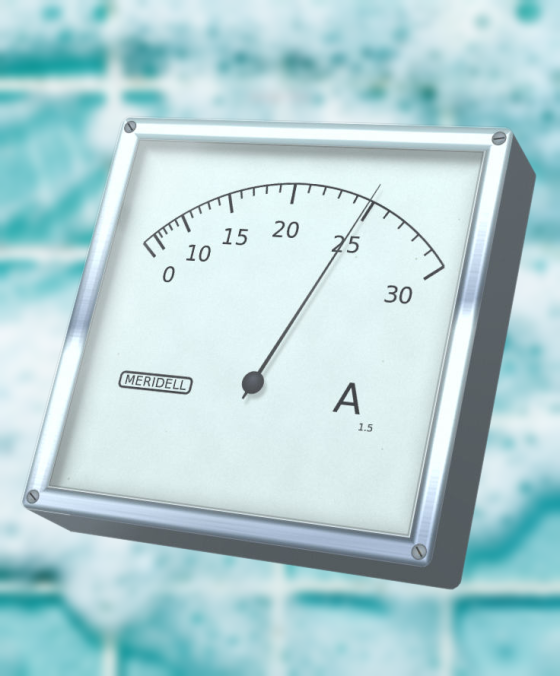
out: **25** A
